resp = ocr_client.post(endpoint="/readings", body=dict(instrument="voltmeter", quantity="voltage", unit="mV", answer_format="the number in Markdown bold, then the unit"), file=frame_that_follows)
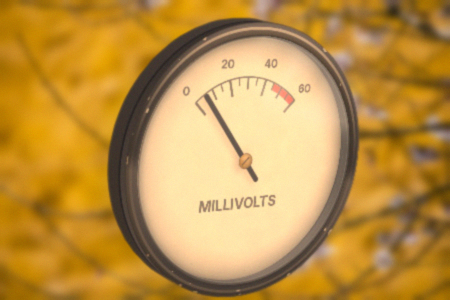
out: **5** mV
